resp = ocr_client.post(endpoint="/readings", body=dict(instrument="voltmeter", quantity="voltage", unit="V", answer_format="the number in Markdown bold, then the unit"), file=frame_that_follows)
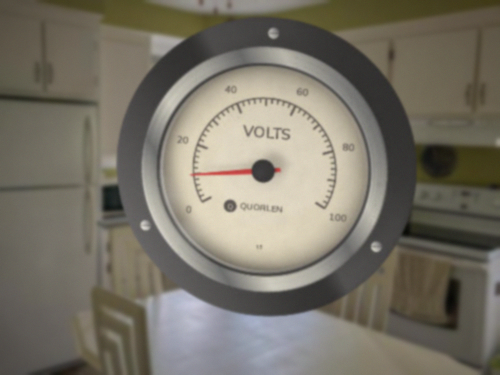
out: **10** V
